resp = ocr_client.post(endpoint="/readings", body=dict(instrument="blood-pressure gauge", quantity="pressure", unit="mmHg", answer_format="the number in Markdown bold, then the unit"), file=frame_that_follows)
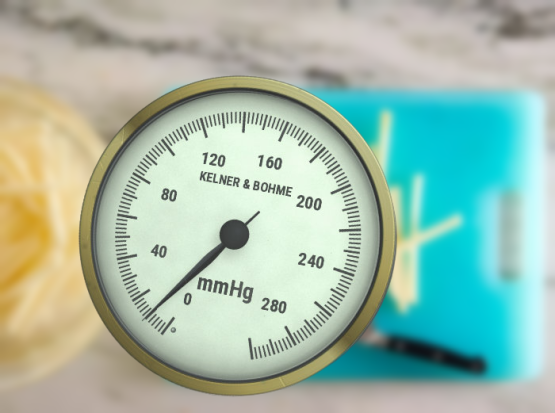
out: **10** mmHg
